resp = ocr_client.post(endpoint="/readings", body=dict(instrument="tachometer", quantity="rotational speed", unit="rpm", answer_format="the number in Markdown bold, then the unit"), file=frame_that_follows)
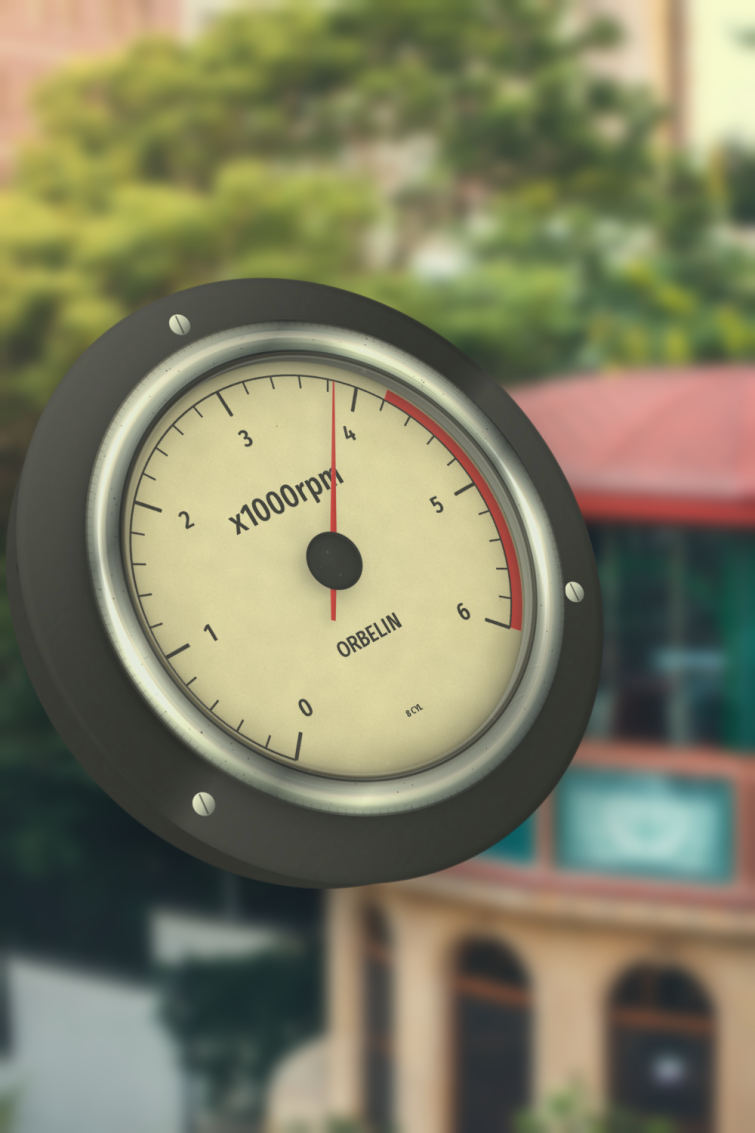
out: **3800** rpm
